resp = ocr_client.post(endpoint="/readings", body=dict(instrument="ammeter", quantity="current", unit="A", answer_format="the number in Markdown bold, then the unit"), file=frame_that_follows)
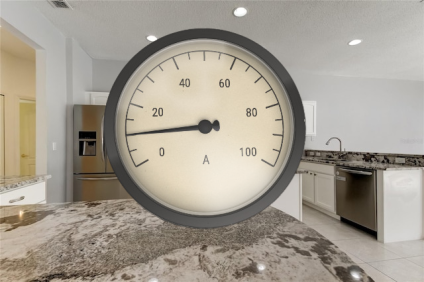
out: **10** A
